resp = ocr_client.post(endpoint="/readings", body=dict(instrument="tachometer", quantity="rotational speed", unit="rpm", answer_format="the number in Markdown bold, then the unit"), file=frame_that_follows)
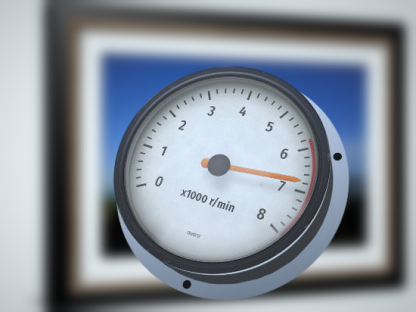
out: **6800** rpm
